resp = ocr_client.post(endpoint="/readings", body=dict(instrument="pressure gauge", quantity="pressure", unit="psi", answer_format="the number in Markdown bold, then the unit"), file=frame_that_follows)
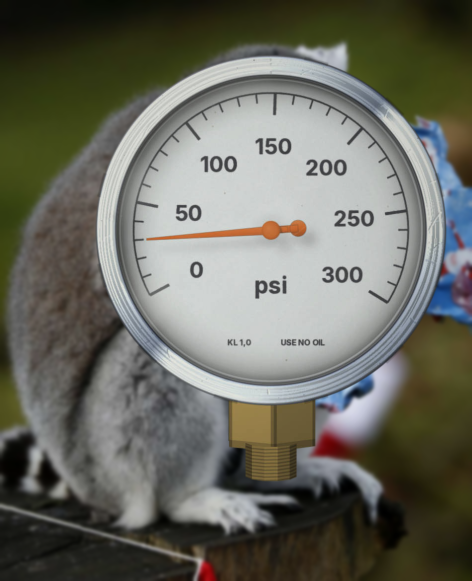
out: **30** psi
